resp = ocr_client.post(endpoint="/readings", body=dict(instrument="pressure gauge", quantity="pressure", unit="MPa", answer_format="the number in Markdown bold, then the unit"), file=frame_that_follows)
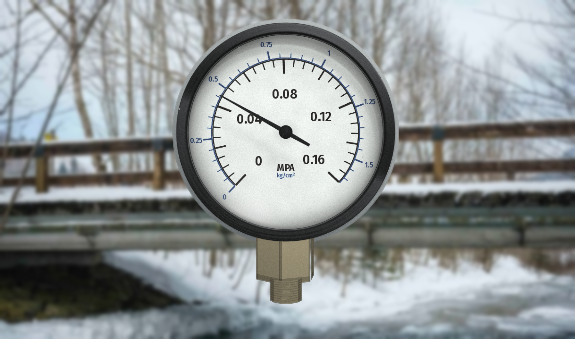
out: **0.045** MPa
